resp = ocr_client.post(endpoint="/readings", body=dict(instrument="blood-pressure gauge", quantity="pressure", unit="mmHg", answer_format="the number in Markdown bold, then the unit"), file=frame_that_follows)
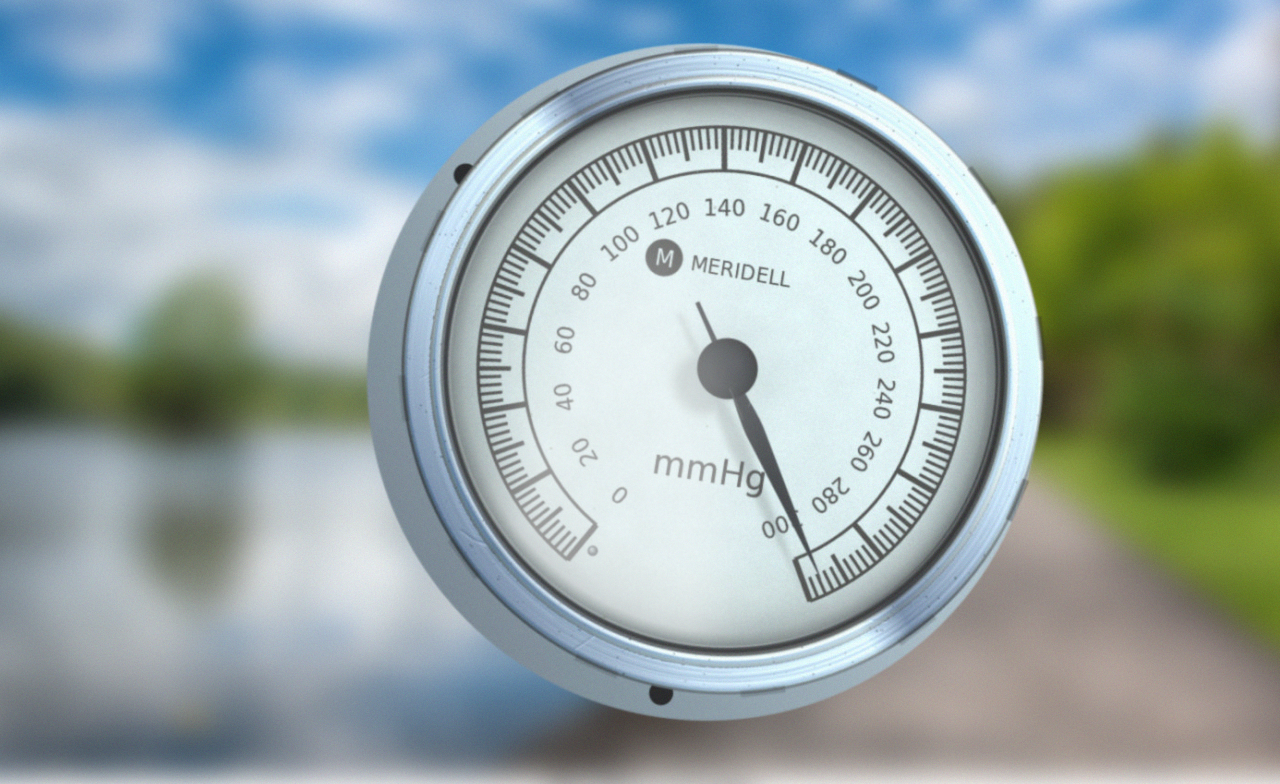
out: **296** mmHg
